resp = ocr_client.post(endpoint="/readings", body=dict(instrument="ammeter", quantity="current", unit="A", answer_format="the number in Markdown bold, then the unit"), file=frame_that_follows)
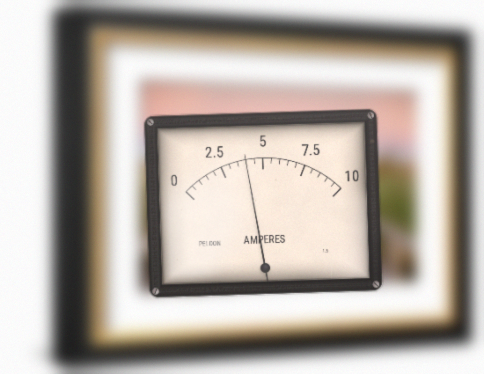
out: **4** A
